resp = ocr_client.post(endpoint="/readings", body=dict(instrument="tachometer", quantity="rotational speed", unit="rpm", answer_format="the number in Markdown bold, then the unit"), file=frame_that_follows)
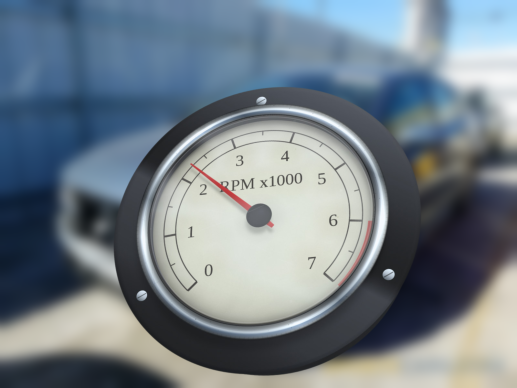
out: **2250** rpm
